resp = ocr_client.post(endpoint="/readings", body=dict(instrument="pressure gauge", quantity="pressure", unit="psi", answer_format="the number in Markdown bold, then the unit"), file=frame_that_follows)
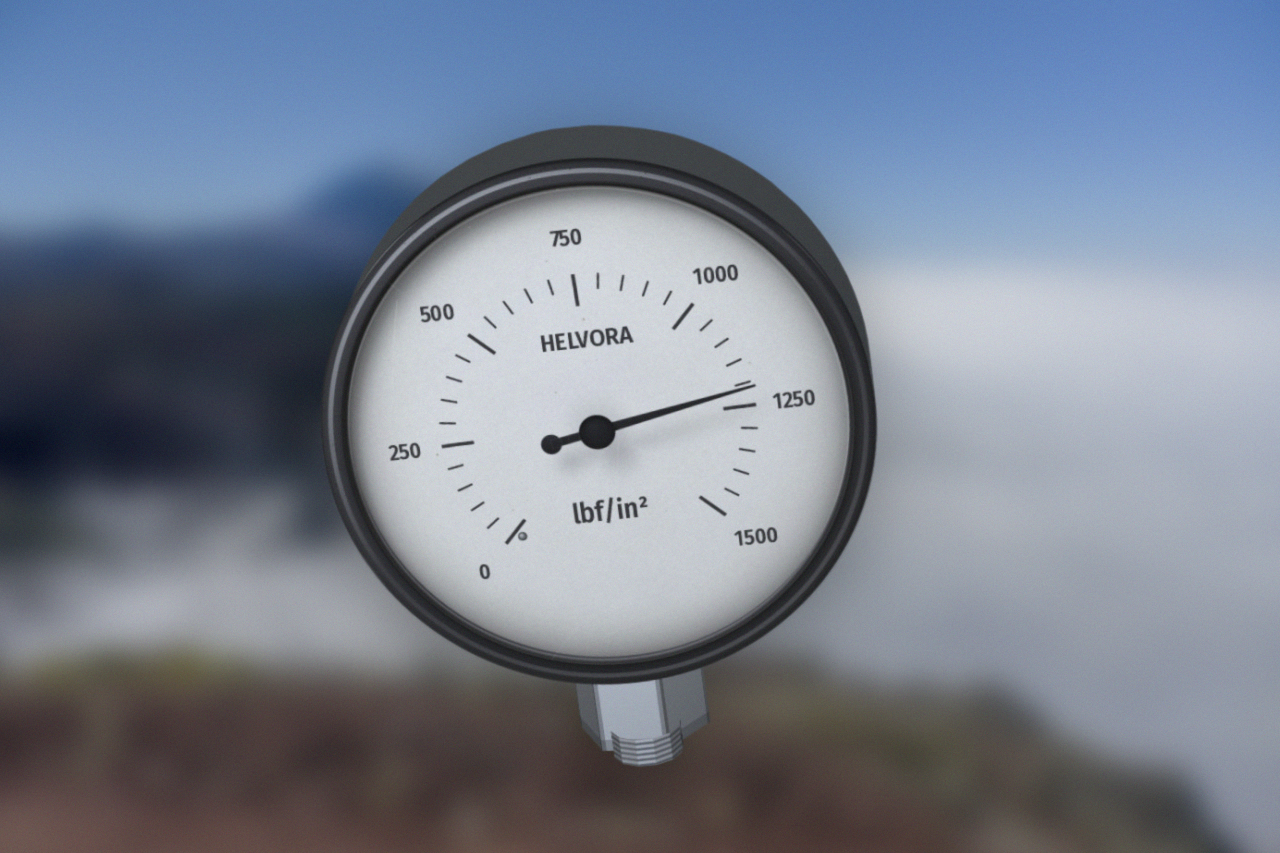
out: **1200** psi
